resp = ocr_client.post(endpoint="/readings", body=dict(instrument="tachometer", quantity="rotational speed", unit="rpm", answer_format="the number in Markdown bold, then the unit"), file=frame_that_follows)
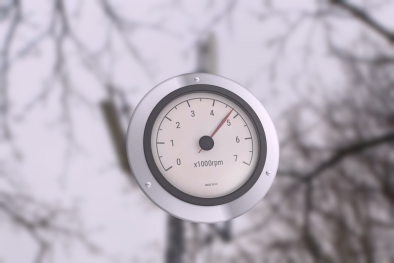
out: **4750** rpm
